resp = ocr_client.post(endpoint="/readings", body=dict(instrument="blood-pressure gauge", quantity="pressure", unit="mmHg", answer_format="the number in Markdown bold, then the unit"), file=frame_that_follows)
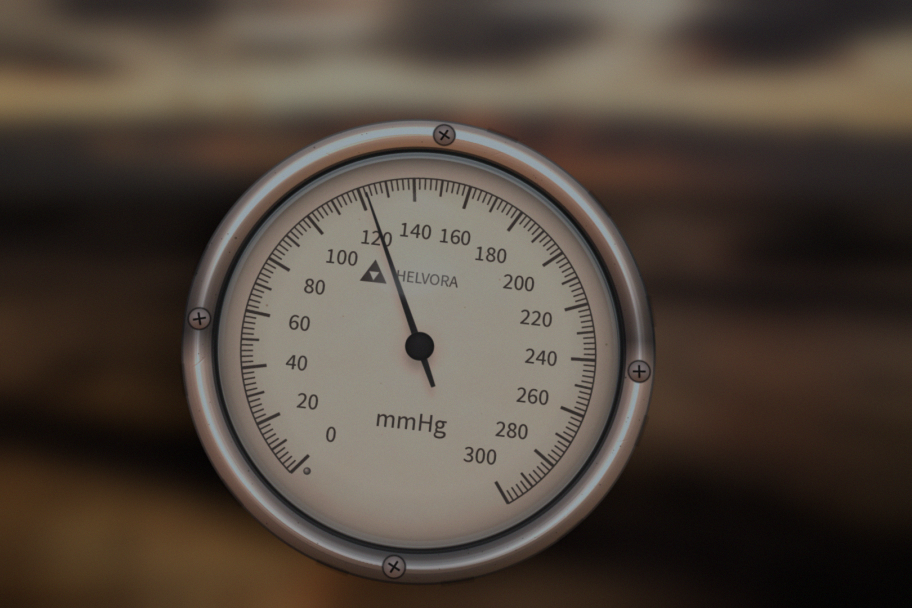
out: **122** mmHg
